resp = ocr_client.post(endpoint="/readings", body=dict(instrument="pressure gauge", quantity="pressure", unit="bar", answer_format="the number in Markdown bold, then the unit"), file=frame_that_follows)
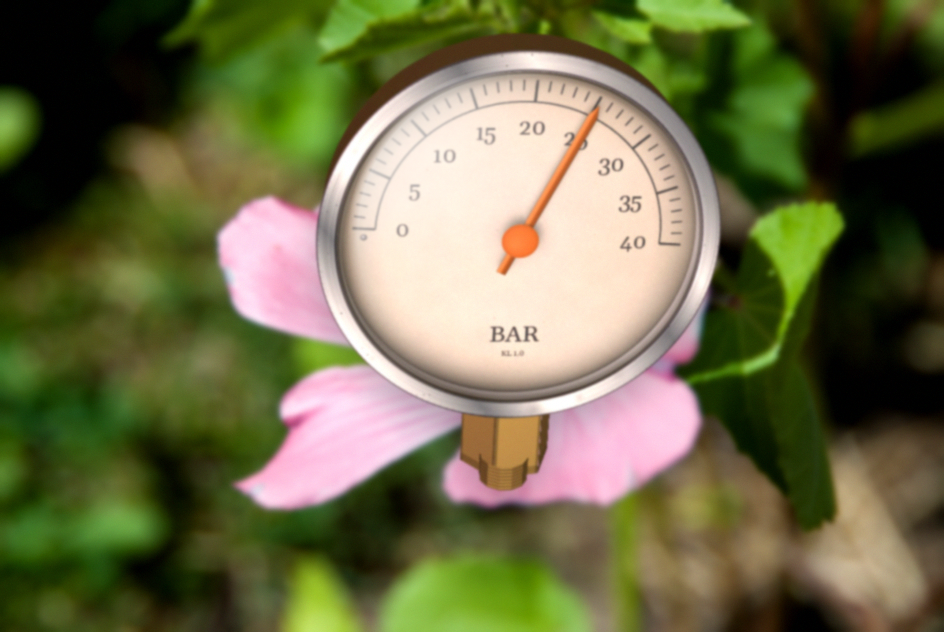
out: **25** bar
